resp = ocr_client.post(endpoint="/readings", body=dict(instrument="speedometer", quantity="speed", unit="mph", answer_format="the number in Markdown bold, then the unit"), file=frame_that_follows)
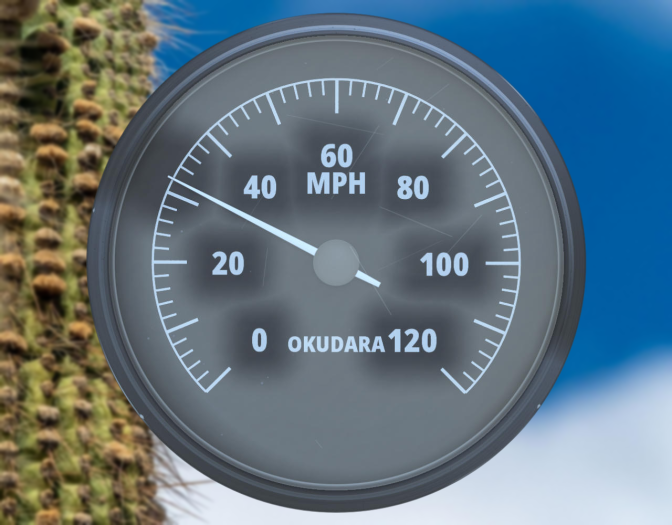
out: **32** mph
